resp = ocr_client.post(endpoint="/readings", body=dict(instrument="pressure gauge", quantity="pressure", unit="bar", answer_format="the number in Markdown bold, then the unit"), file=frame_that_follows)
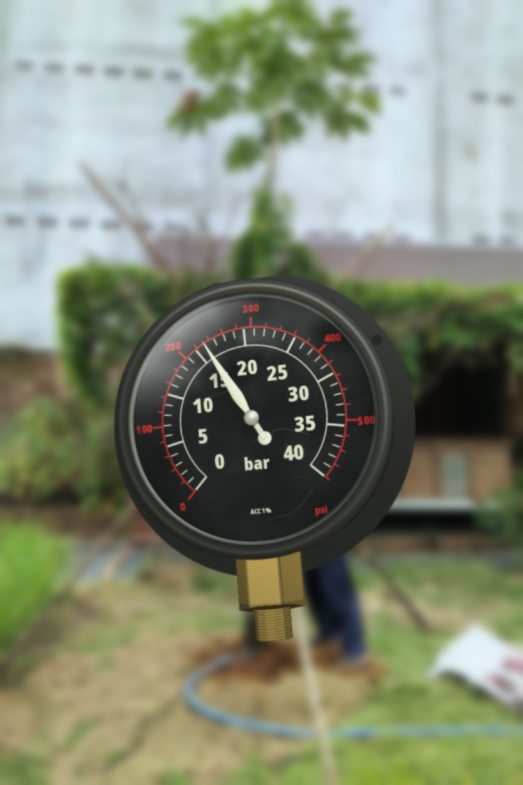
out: **16** bar
